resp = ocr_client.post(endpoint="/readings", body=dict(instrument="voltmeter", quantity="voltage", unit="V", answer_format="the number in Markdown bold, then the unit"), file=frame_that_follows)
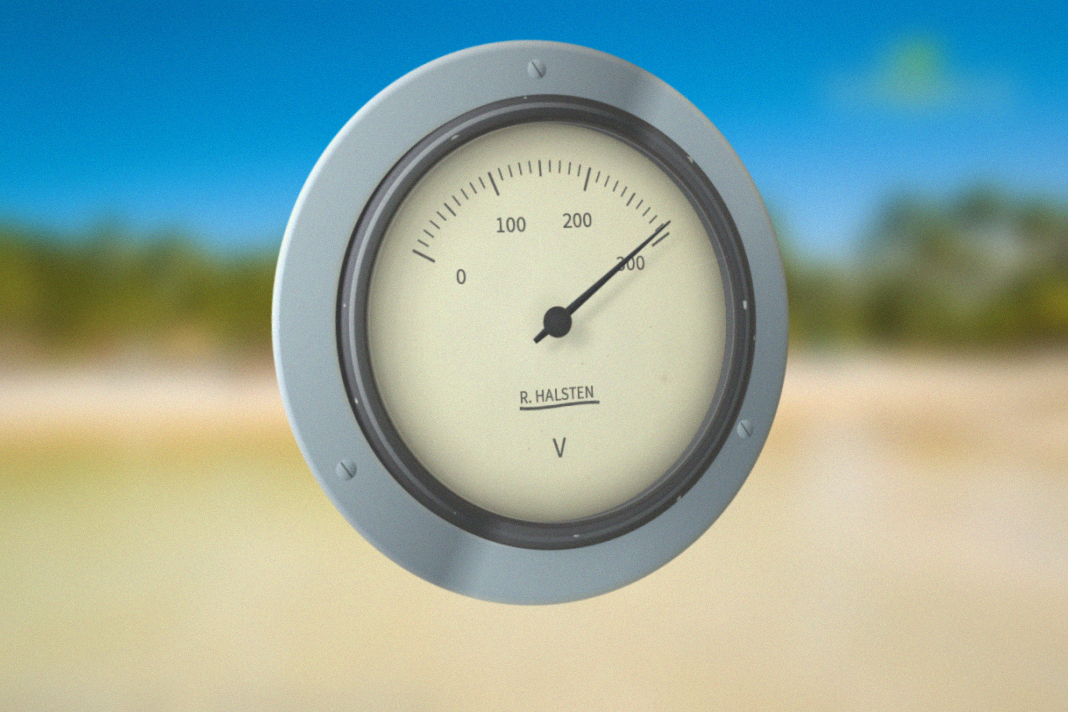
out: **290** V
